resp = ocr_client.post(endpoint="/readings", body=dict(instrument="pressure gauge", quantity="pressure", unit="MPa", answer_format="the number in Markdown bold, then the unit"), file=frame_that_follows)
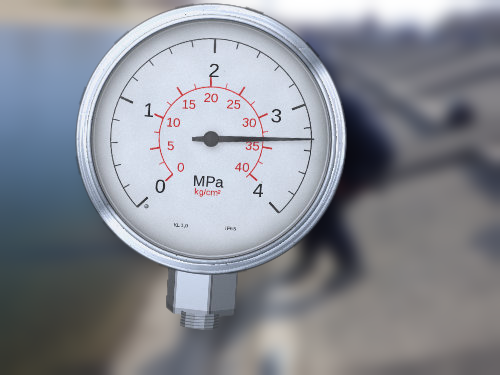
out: **3.3** MPa
